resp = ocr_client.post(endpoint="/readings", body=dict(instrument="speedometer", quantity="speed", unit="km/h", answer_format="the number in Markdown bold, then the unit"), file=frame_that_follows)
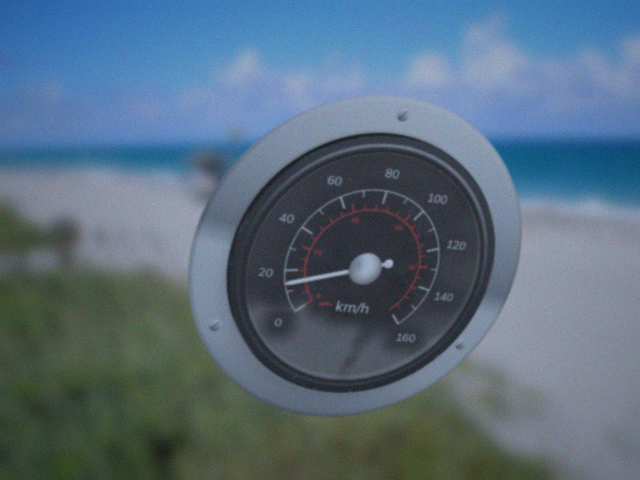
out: **15** km/h
